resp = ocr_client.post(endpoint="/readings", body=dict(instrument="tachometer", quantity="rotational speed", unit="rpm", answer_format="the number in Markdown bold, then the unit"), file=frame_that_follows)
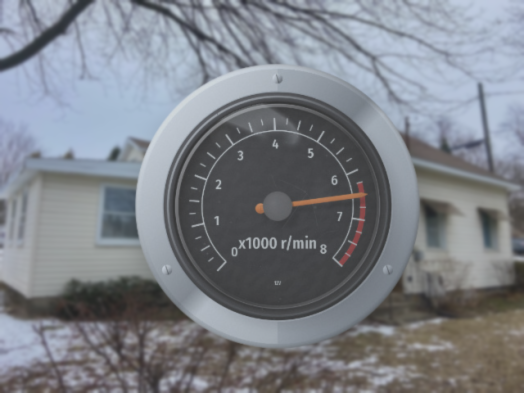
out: **6500** rpm
